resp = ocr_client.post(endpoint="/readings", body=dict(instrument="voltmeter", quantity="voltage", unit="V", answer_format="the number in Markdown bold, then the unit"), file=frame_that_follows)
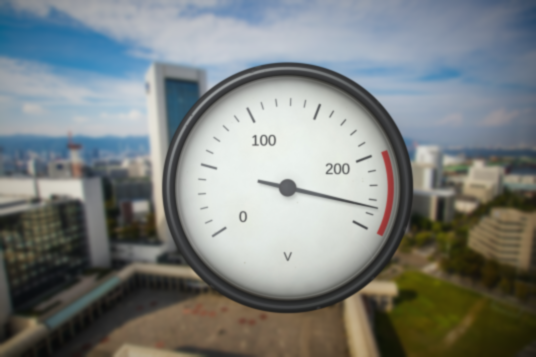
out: **235** V
